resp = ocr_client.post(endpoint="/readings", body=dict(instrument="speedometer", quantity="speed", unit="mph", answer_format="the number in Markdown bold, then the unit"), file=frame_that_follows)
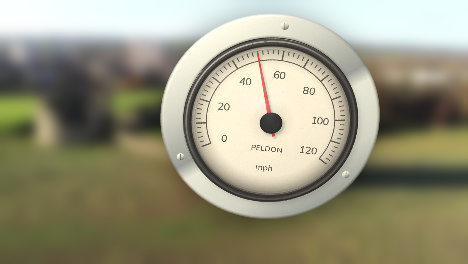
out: **50** mph
